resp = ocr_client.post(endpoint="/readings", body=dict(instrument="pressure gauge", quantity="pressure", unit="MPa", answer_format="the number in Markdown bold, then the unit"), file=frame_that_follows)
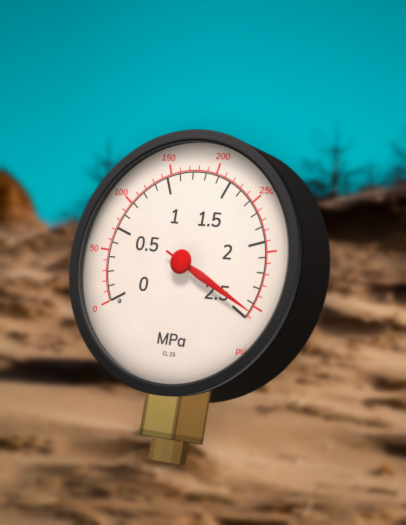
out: **2.45** MPa
